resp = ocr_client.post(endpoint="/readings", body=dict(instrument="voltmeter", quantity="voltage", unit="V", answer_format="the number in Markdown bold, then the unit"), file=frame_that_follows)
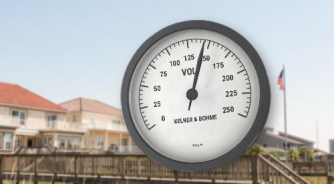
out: **145** V
